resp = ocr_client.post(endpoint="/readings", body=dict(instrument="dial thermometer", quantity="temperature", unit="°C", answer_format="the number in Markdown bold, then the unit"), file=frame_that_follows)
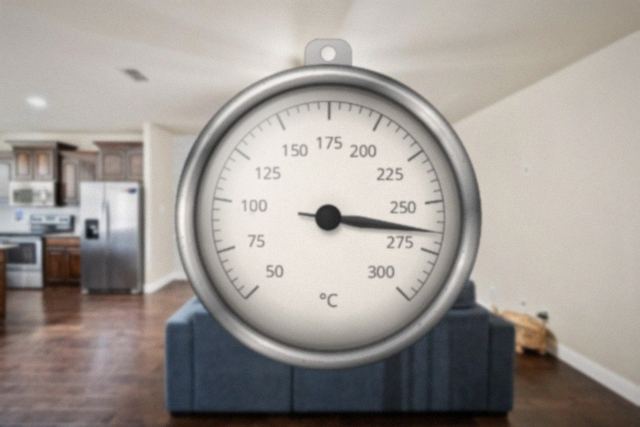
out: **265** °C
